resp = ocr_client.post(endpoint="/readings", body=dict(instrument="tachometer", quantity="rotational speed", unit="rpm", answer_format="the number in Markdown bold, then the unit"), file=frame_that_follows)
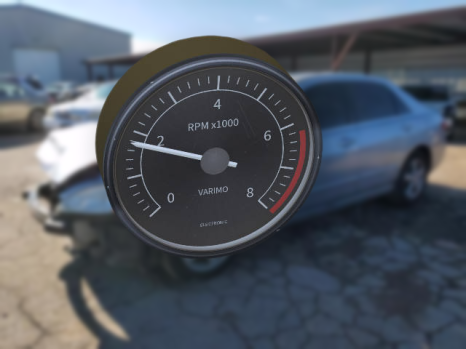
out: **1800** rpm
